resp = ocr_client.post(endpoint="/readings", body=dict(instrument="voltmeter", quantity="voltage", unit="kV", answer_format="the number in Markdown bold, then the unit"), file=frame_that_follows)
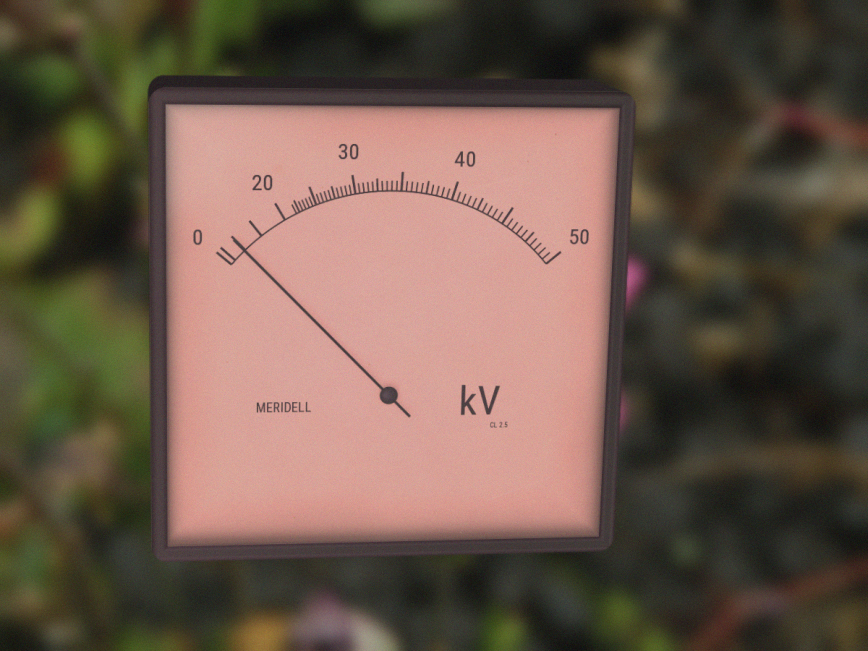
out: **10** kV
